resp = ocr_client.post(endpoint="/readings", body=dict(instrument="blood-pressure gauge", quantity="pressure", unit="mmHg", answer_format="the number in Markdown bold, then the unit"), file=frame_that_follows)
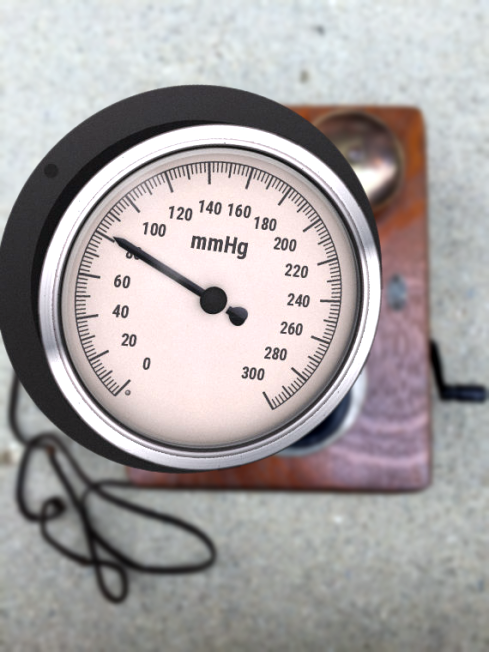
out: **82** mmHg
